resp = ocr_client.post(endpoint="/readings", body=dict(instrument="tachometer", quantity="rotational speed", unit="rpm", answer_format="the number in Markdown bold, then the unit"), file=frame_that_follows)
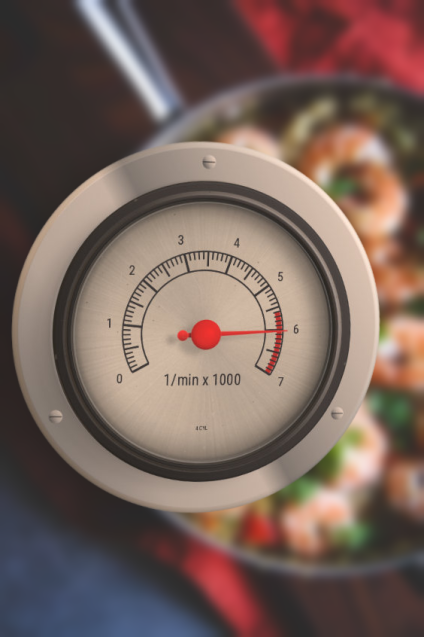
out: **6000** rpm
